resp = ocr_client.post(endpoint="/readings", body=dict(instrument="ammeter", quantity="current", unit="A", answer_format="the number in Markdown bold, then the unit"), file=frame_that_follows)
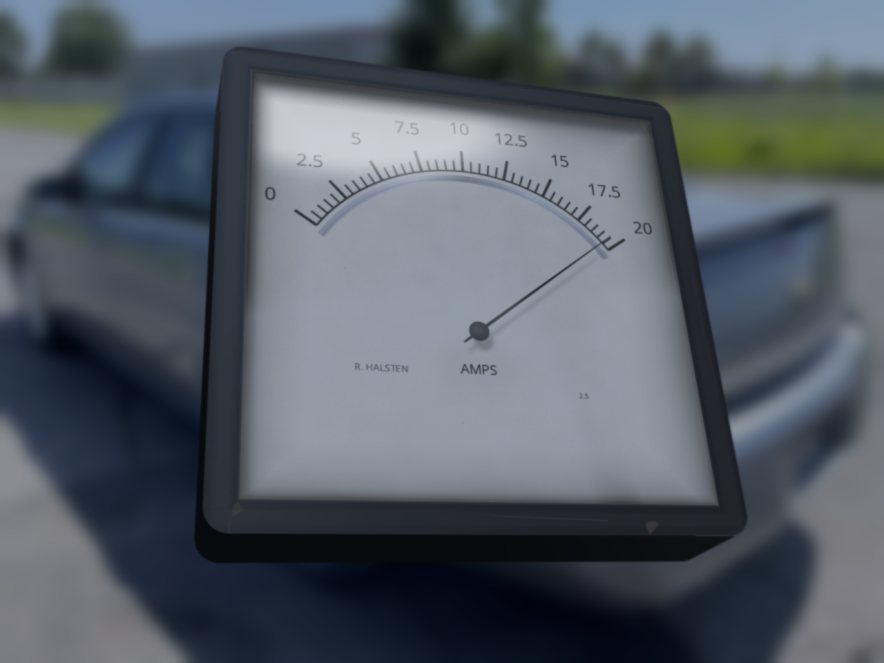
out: **19.5** A
